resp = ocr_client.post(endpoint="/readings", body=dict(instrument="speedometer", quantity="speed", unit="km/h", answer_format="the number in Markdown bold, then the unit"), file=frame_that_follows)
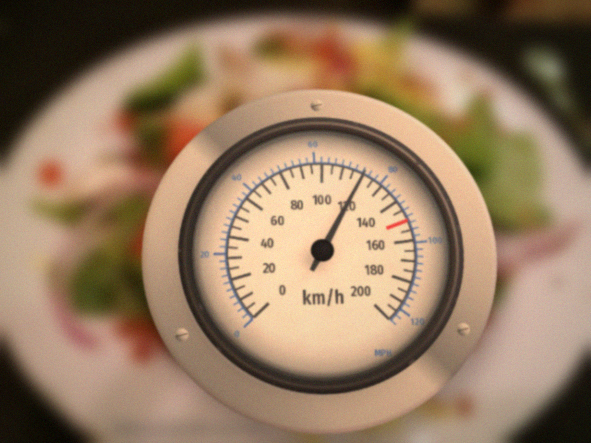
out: **120** km/h
